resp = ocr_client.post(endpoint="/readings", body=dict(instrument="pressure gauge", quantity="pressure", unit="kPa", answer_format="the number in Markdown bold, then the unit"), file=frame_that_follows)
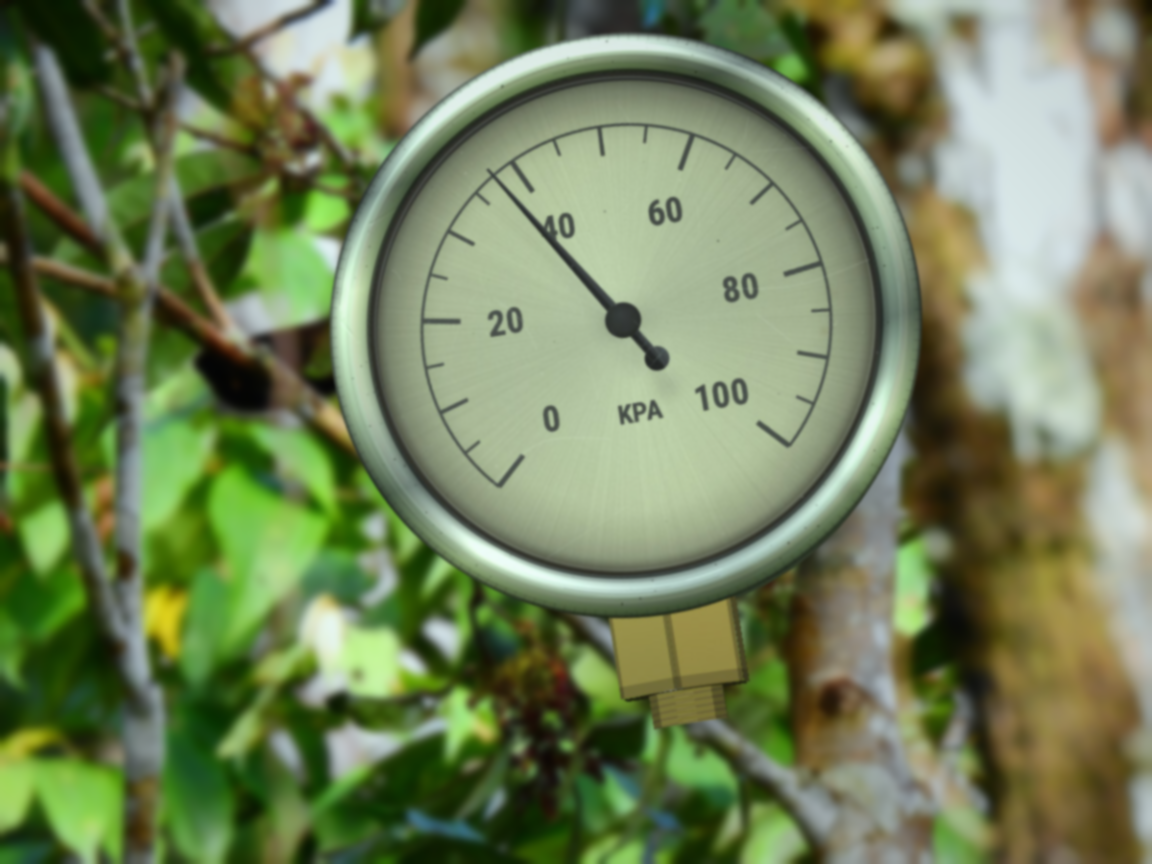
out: **37.5** kPa
